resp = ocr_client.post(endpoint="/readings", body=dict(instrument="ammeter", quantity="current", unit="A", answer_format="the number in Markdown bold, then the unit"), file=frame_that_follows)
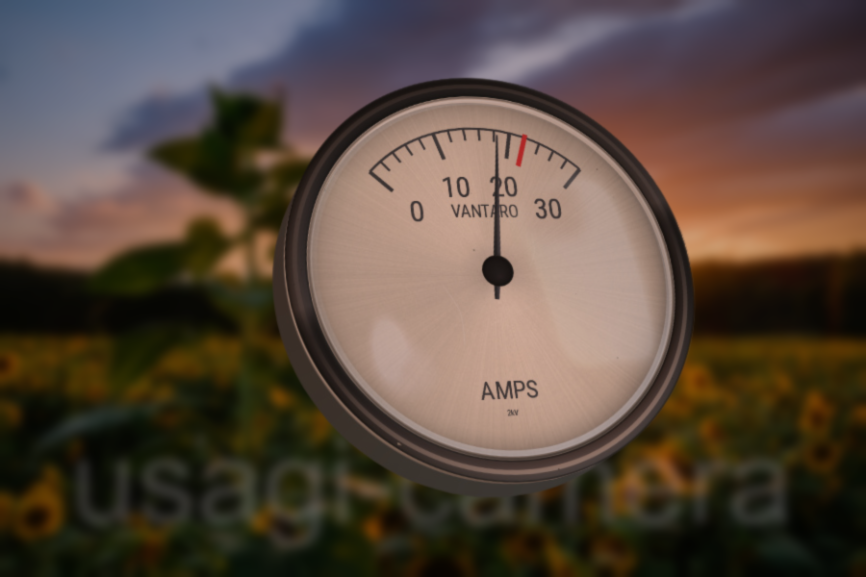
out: **18** A
